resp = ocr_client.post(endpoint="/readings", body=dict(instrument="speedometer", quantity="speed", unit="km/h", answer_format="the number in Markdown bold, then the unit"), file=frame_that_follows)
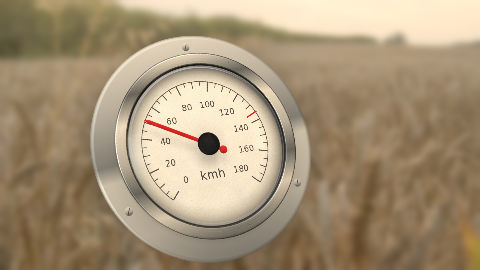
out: **50** km/h
